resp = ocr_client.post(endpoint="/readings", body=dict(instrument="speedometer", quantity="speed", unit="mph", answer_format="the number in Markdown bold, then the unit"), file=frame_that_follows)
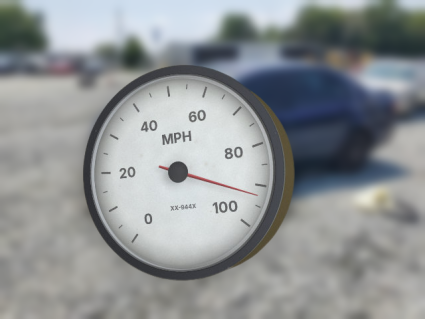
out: **92.5** mph
